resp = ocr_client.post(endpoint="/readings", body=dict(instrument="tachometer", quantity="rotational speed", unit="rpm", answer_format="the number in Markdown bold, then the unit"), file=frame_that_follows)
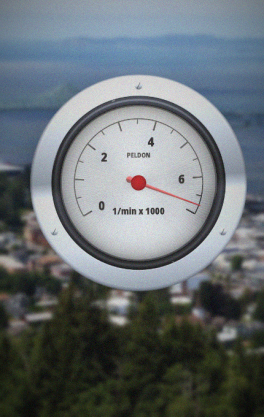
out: **6750** rpm
